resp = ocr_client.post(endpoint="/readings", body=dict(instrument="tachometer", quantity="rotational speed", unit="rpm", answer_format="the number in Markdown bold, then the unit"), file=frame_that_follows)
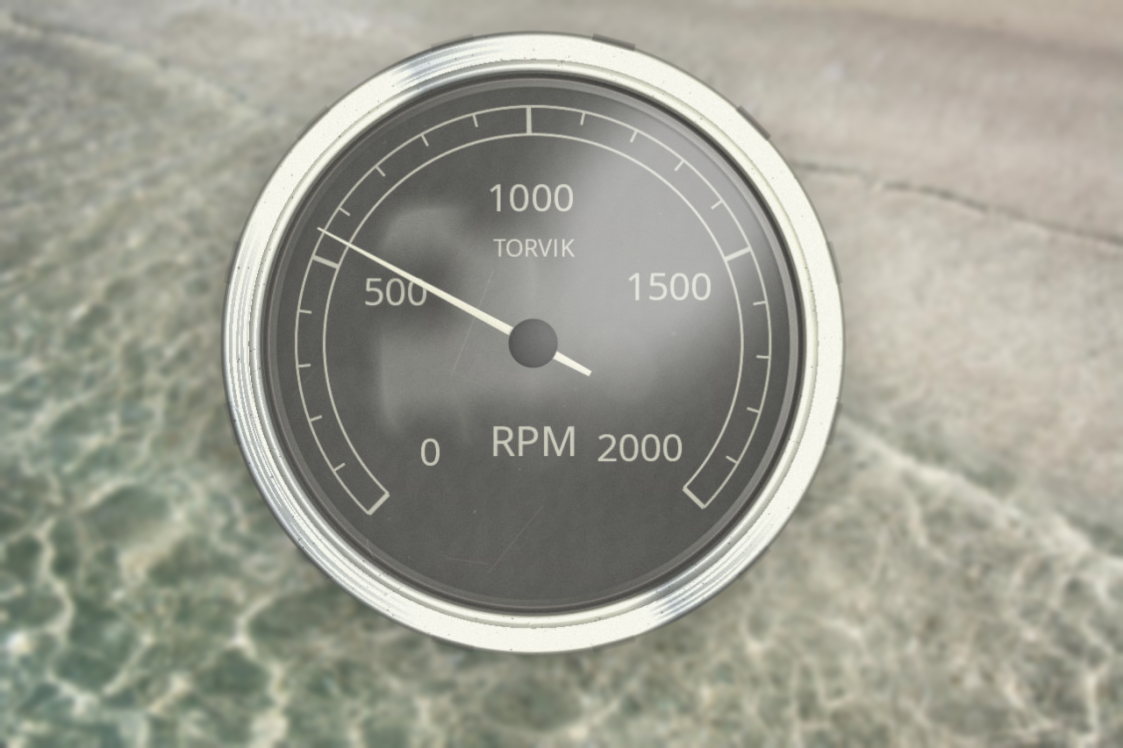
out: **550** rpm
